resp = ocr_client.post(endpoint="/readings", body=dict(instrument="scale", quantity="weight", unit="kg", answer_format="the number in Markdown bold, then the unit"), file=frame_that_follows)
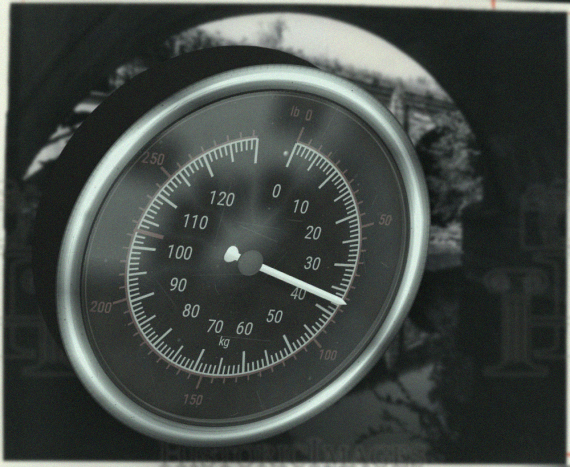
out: **37** kg
